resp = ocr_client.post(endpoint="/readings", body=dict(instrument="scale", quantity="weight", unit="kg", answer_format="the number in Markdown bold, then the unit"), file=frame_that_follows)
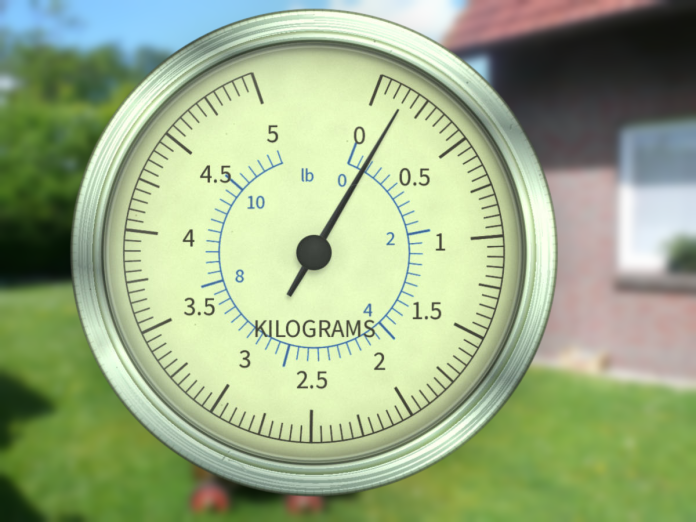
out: **0.15** kg
